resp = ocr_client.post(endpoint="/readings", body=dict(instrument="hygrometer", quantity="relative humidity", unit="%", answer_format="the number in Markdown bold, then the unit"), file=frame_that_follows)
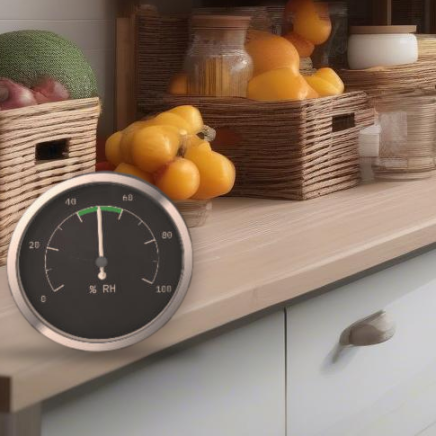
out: **50** %
